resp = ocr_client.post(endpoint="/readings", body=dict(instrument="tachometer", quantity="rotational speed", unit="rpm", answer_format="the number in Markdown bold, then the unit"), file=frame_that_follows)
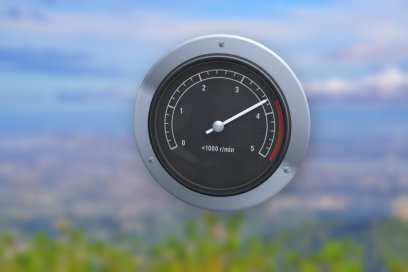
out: **3700** rpm
